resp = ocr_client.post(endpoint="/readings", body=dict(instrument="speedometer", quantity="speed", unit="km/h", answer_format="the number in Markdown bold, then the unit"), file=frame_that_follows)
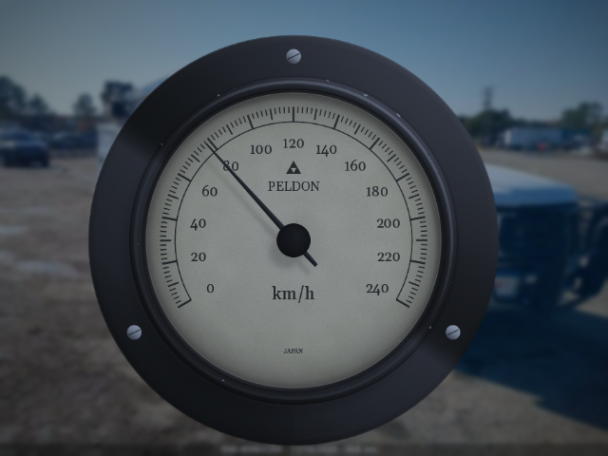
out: **78** km/h
